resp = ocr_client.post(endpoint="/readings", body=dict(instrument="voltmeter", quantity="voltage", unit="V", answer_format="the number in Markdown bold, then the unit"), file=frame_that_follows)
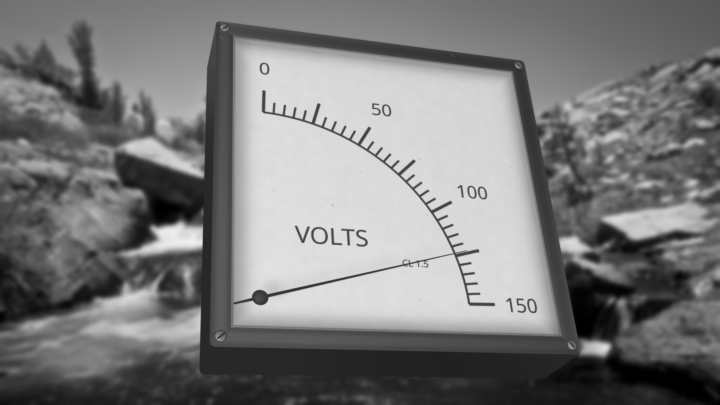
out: **125** V
